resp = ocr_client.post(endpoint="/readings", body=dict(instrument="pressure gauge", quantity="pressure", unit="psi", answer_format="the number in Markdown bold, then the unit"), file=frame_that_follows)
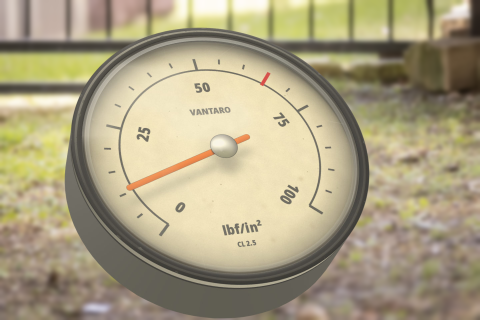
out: **10** psi
